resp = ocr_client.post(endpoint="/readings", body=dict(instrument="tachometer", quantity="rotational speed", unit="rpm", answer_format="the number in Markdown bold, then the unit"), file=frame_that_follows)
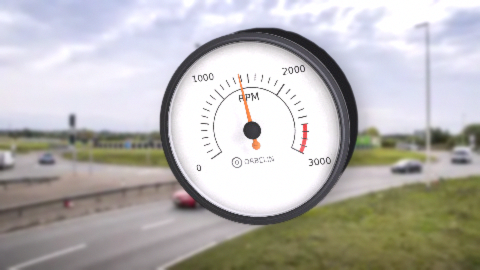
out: **1400** rpm
